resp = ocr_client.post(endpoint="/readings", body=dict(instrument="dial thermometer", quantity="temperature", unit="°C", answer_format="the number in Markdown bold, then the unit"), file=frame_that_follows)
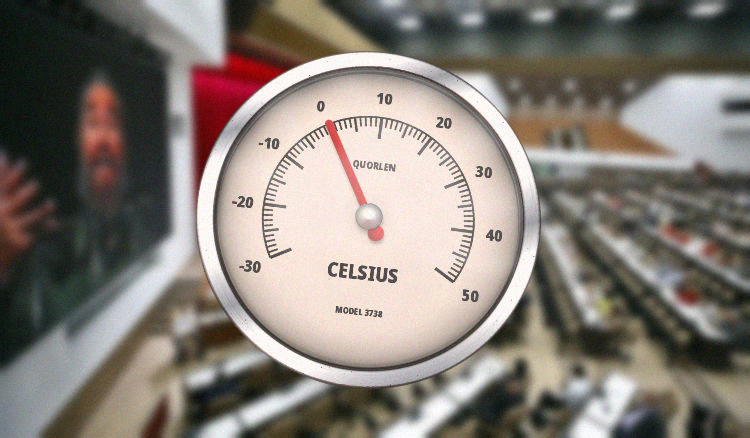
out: **0** °C
